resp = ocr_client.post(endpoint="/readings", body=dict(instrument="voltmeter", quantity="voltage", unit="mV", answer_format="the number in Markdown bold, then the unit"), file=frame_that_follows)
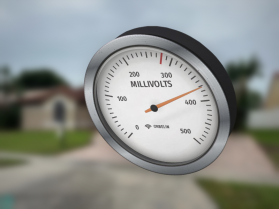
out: **370** mV
